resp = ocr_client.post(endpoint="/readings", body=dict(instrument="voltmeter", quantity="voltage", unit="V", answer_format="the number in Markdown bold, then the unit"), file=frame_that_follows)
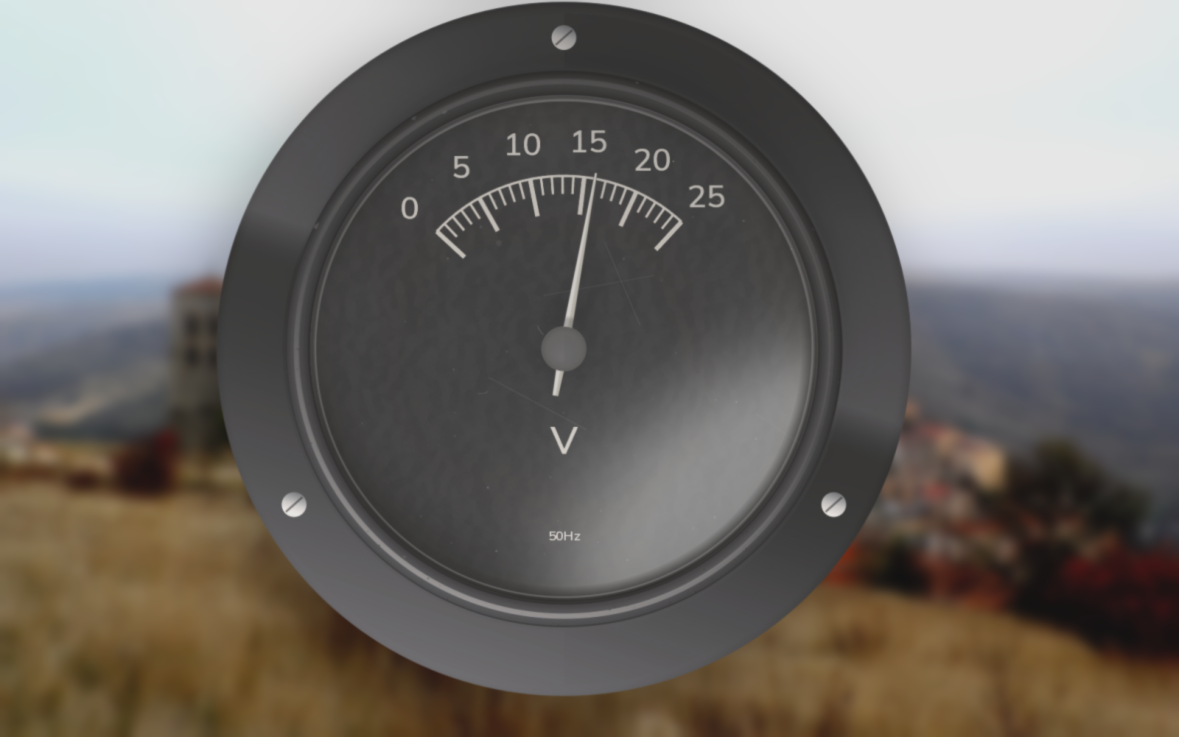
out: **16** V
